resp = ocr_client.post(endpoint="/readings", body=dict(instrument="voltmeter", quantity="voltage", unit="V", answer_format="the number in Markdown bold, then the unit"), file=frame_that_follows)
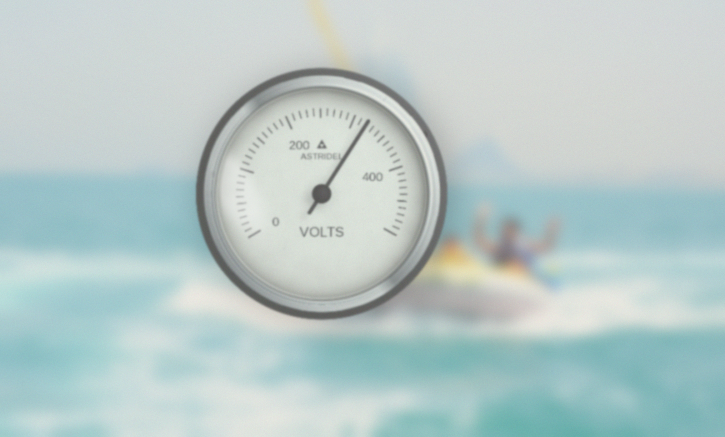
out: **320** V
